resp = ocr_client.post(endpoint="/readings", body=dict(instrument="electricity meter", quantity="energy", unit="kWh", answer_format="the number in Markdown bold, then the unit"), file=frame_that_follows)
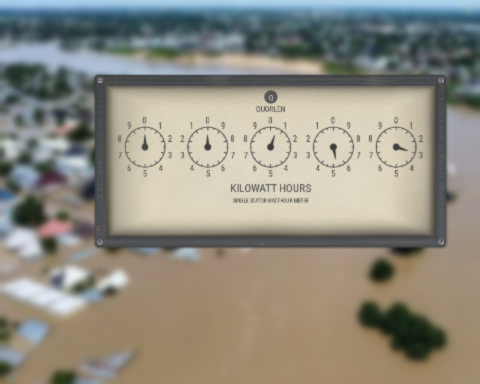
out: **53** kWh
